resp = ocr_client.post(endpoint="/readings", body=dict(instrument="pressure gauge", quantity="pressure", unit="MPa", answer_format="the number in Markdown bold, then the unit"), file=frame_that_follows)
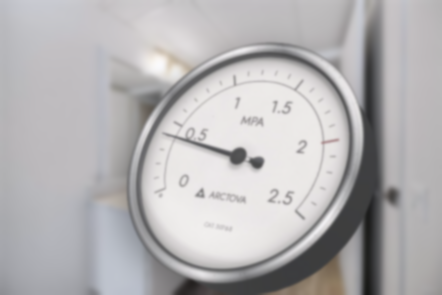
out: **0.4** MPa
